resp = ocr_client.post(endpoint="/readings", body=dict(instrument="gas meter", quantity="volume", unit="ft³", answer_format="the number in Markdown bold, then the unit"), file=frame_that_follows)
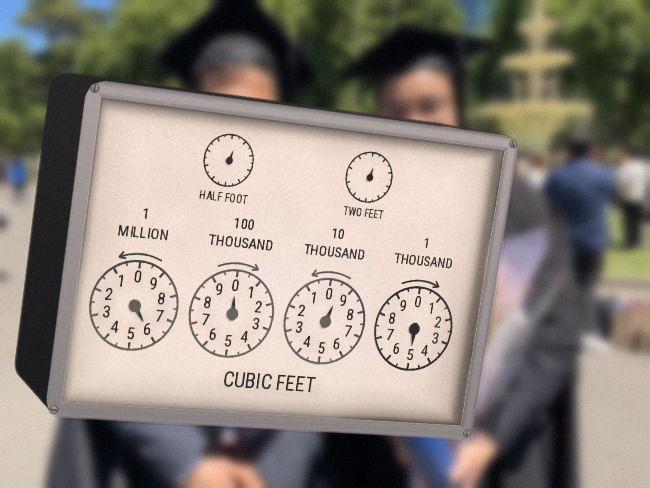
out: **599500** ft³
